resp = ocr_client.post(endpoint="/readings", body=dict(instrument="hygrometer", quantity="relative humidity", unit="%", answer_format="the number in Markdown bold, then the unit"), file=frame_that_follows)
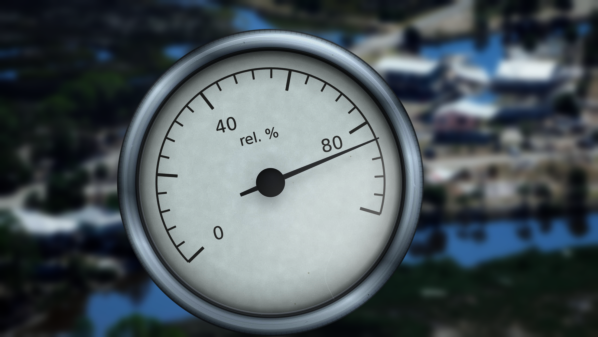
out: **84** %
